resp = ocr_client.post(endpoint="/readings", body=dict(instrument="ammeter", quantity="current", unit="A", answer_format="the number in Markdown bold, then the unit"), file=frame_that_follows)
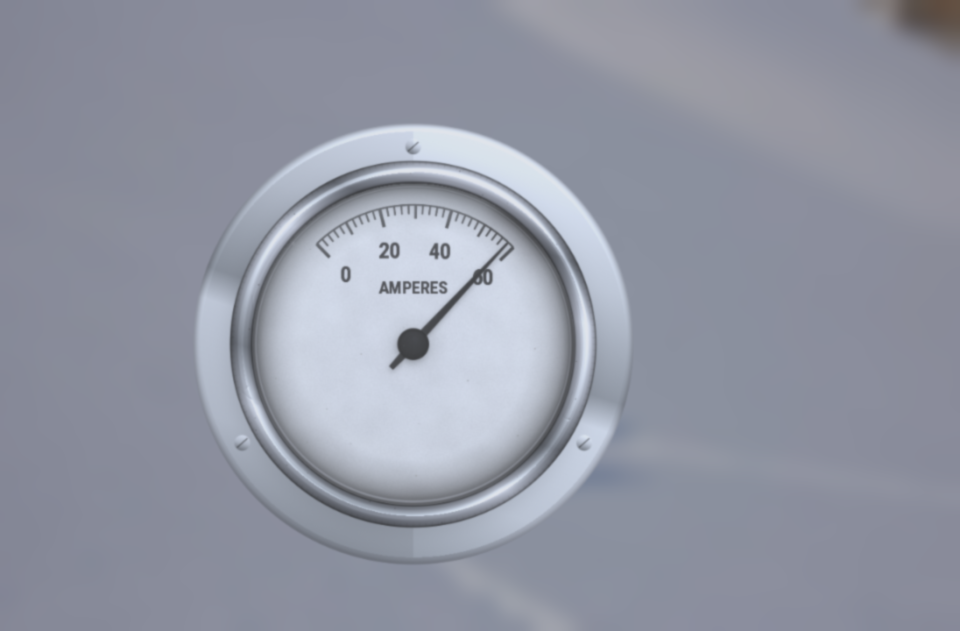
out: **58** A
